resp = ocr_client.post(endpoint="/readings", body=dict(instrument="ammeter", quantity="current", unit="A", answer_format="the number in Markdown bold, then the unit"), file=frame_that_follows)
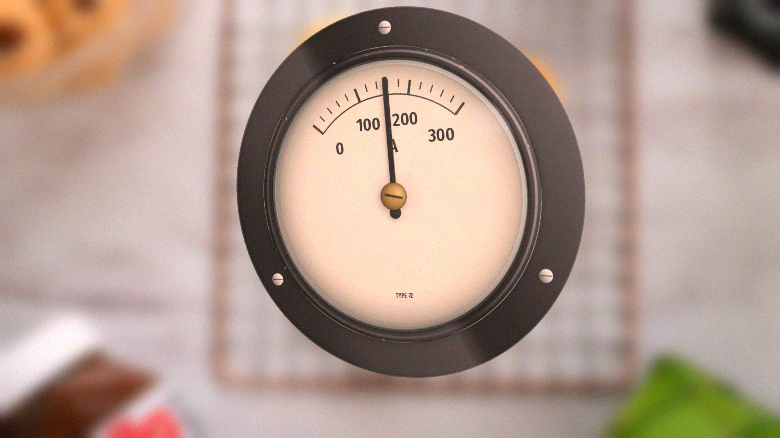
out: **160** A
